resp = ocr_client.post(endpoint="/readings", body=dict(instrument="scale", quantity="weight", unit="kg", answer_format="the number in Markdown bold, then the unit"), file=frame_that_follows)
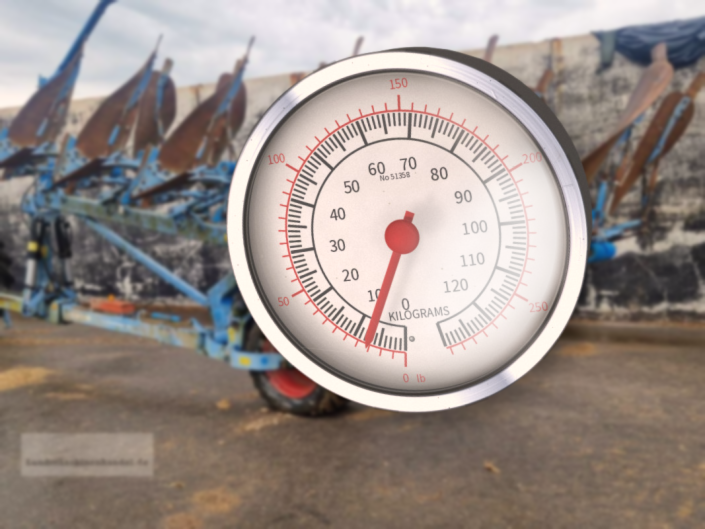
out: **7** kg
